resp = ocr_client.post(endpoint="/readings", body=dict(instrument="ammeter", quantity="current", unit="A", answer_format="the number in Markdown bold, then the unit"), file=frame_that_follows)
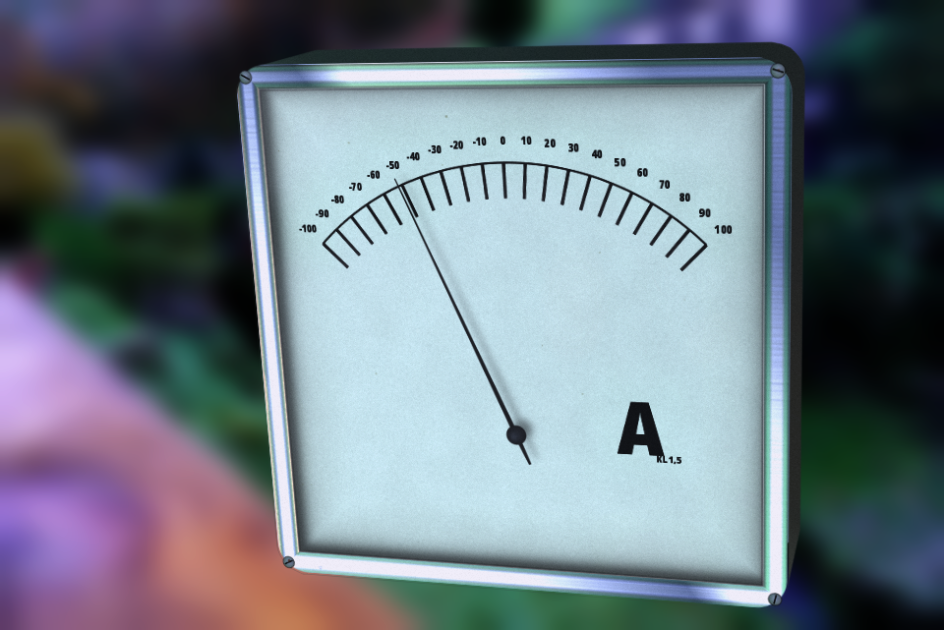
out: **-50** A
